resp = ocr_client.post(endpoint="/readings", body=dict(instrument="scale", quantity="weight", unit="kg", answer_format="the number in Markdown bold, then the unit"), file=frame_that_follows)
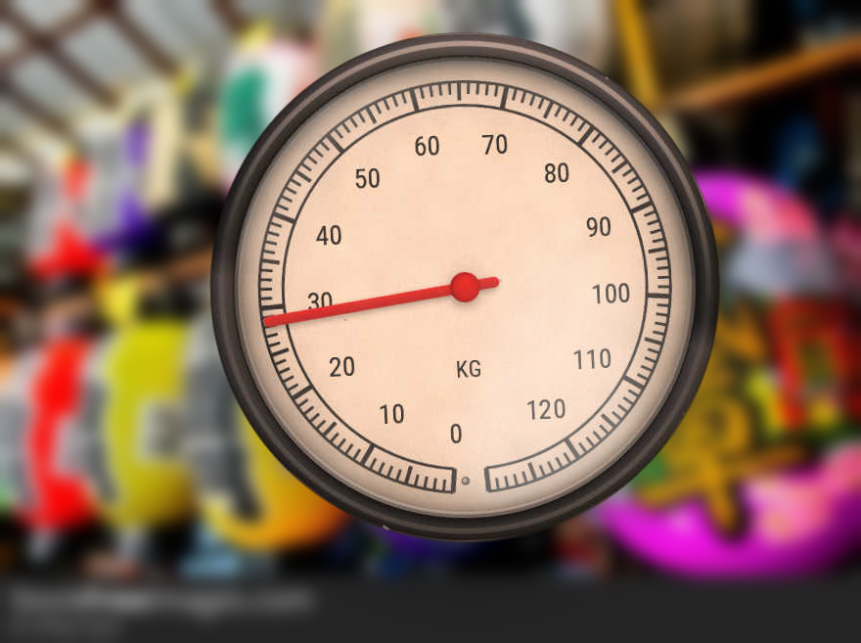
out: **28.5** kg
